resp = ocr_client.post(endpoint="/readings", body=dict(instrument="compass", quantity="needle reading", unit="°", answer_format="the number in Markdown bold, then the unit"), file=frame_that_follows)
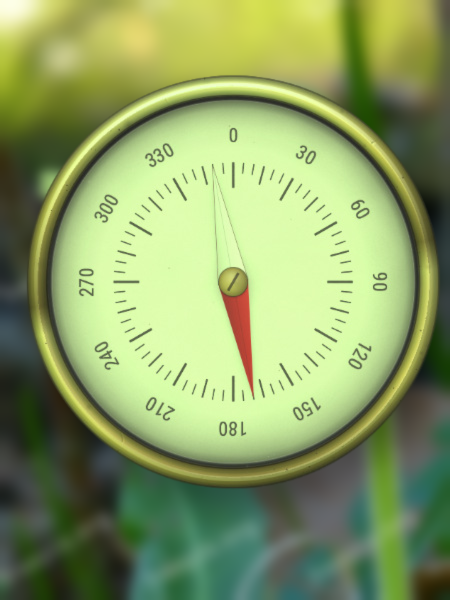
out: **170** °
